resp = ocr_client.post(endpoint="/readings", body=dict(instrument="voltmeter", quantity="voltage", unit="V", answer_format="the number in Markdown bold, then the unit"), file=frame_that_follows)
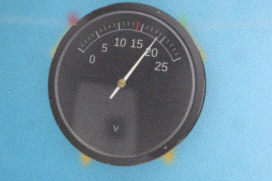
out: **19** V
